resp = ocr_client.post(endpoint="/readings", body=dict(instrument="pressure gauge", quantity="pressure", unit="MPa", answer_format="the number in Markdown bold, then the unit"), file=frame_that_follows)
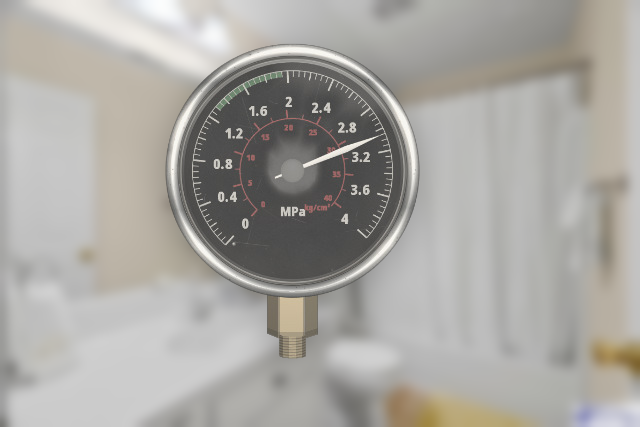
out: **3.05** MPa
